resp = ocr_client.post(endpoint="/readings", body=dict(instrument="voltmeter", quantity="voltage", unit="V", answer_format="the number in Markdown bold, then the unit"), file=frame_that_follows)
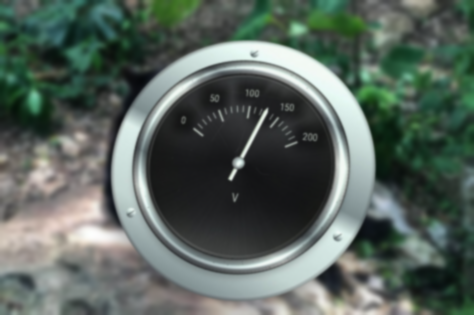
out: **130** V
